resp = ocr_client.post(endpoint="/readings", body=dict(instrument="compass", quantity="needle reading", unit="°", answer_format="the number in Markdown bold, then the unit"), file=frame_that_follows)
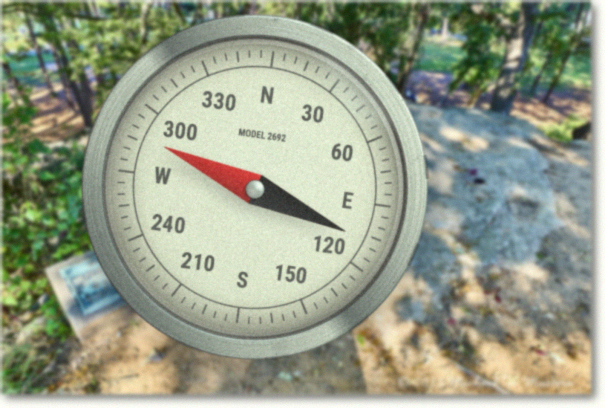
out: **287.5** °
